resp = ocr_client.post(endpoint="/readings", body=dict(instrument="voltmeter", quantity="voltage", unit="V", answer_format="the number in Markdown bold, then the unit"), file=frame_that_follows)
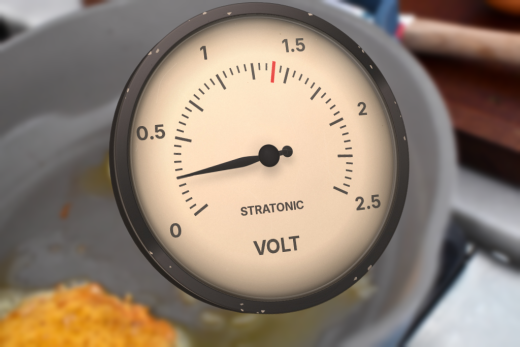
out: **0.25** V
